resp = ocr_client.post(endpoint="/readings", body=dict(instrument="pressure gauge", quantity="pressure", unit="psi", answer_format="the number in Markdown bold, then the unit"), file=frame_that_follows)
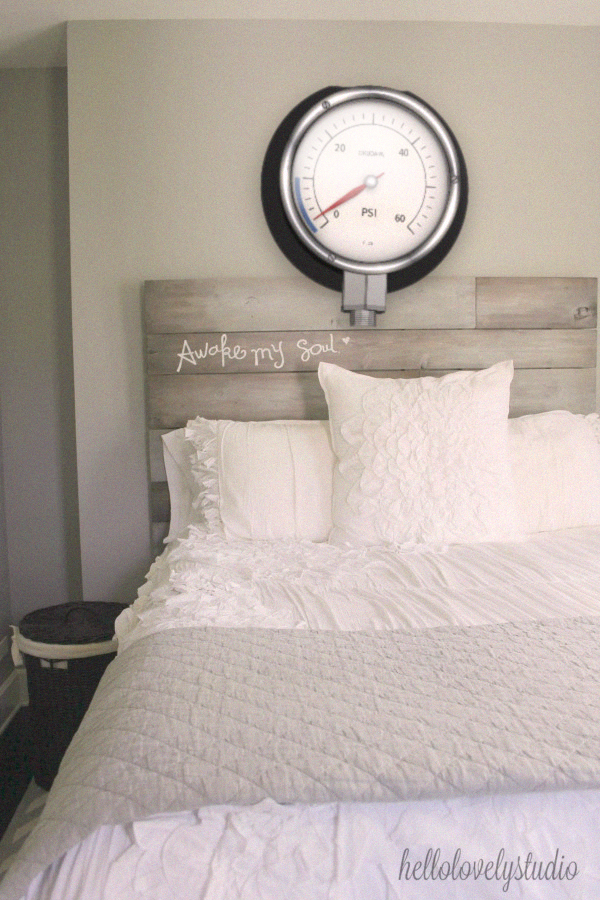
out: **2** psi
